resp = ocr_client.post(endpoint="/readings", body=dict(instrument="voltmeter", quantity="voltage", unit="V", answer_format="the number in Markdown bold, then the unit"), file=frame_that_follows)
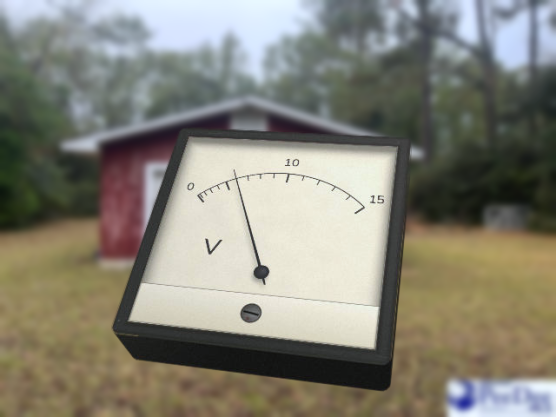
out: **6** V
